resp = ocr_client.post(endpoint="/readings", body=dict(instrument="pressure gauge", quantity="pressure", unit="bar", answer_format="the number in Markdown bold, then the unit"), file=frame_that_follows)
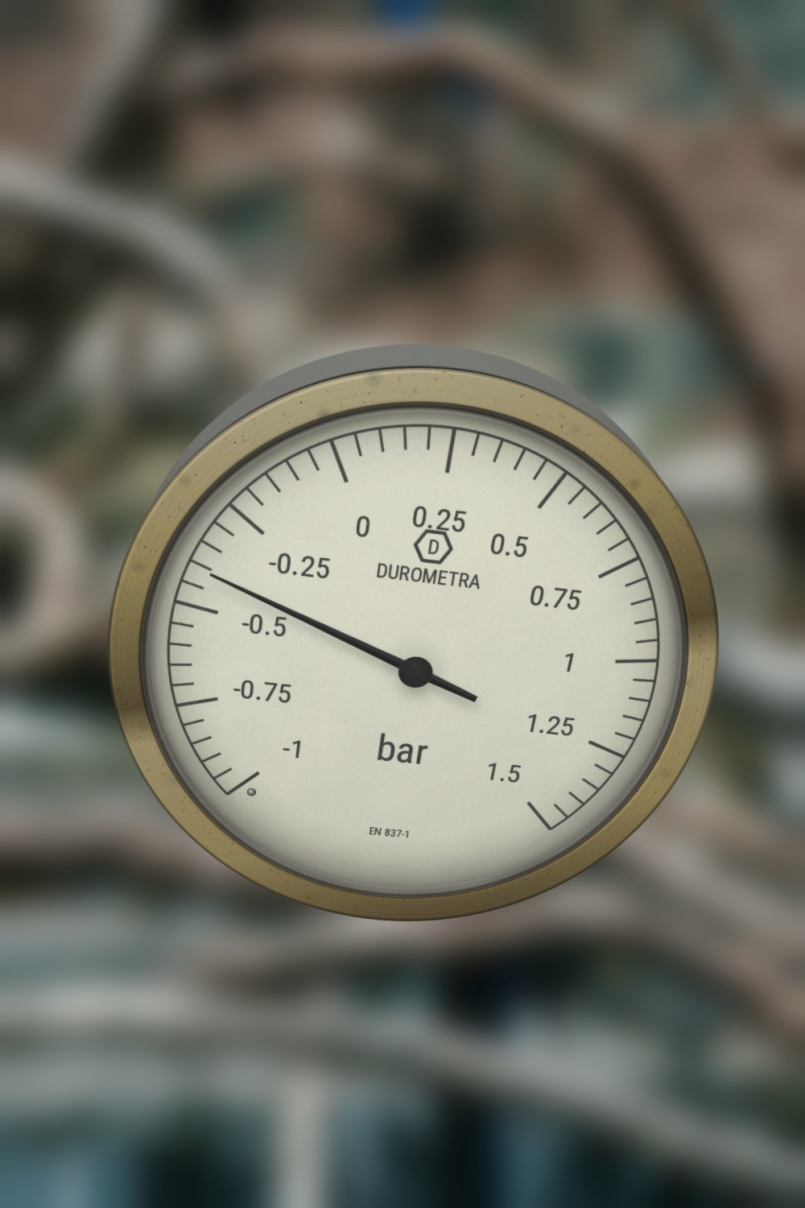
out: **-0.4** bar
